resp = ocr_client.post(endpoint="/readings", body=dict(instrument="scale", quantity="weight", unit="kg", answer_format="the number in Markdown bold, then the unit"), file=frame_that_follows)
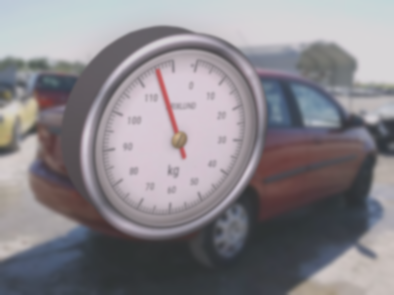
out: **115** kg
